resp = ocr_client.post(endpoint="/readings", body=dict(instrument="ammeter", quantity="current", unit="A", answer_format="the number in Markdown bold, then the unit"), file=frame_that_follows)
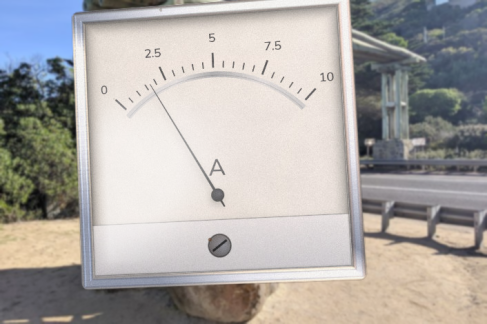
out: **1.75** A
